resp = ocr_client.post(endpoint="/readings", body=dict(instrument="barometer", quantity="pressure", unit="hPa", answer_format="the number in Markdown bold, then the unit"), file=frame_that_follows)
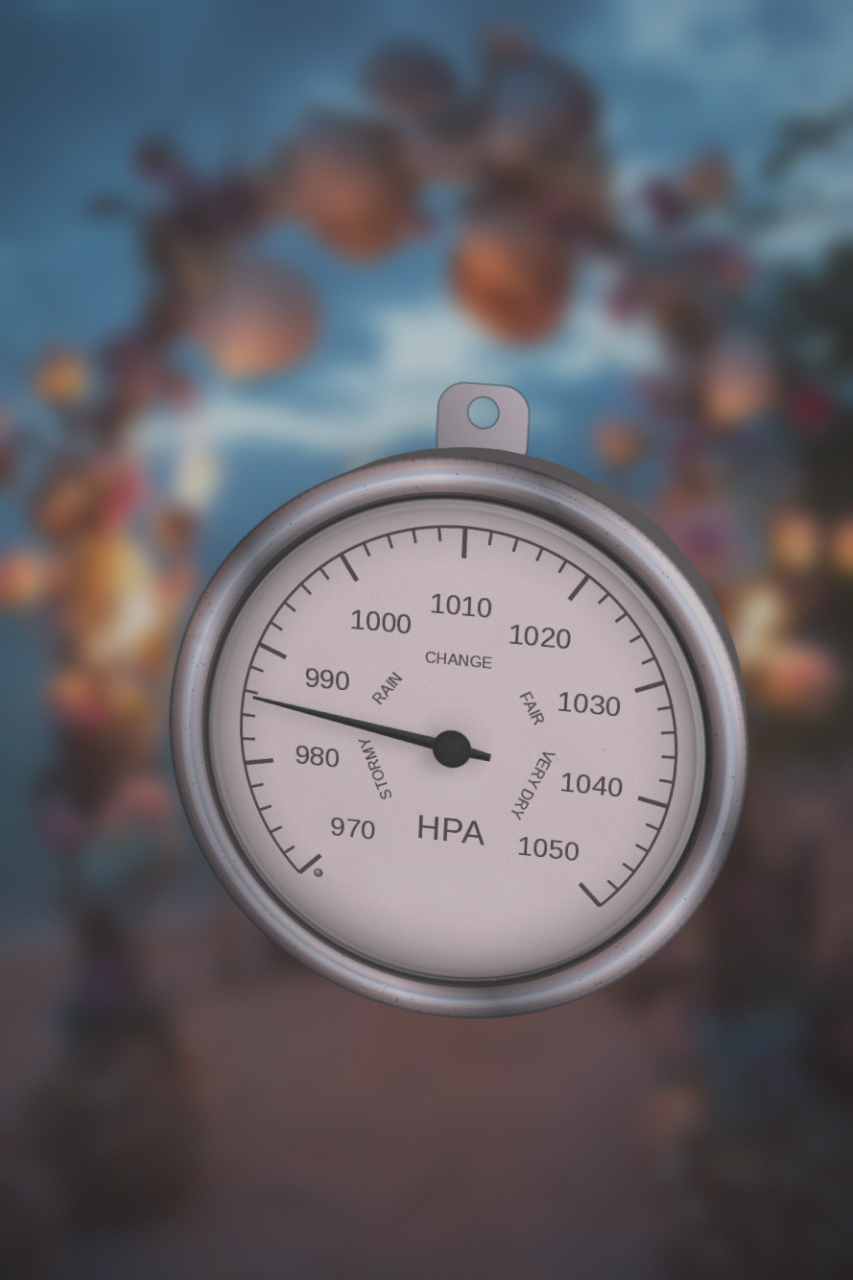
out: **986** hPa
